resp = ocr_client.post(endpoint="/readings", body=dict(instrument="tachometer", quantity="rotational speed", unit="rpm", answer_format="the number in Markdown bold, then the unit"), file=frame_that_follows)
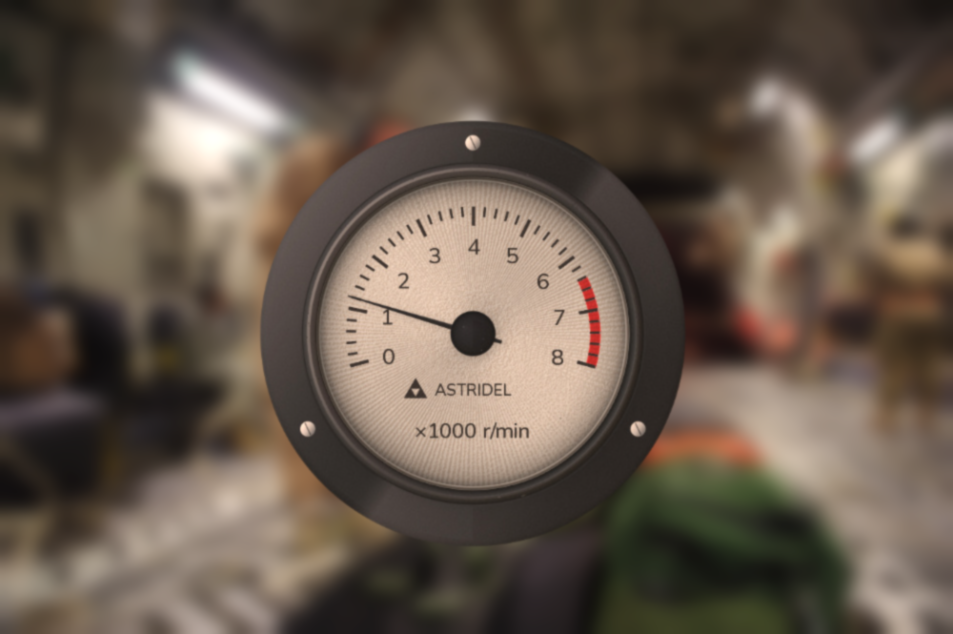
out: **1200** rpm
